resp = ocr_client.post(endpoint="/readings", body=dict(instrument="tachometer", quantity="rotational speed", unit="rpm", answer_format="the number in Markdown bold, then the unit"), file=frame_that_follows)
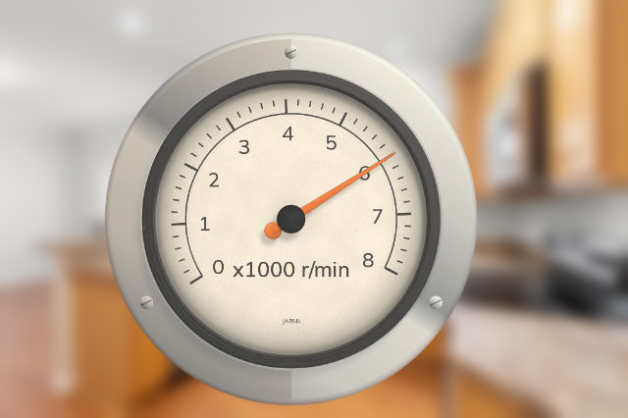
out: **6000** rpm
